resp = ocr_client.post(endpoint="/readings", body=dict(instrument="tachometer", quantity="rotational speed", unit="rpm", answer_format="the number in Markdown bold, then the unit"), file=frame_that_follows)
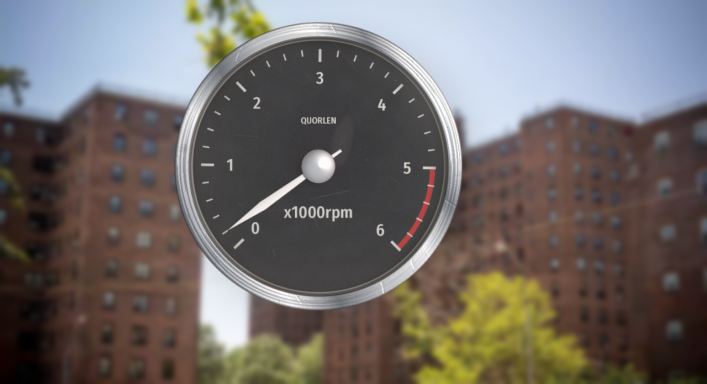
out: **200** rpm
